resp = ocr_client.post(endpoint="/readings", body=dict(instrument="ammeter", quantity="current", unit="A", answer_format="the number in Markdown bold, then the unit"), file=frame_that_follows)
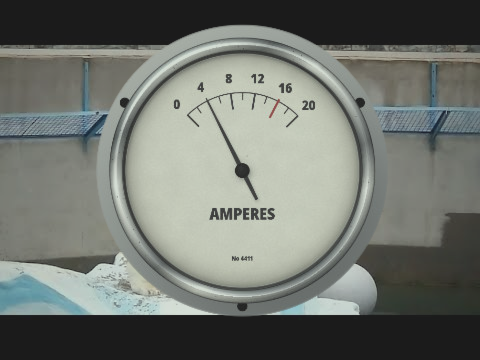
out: **4** A
